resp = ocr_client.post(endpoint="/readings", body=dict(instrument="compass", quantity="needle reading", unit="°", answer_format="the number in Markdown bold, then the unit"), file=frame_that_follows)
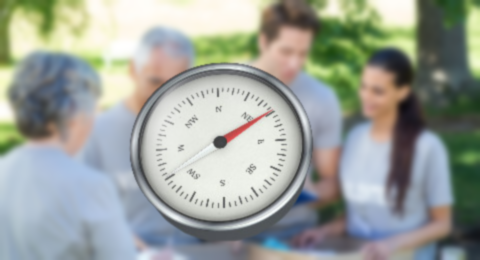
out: **60** °
